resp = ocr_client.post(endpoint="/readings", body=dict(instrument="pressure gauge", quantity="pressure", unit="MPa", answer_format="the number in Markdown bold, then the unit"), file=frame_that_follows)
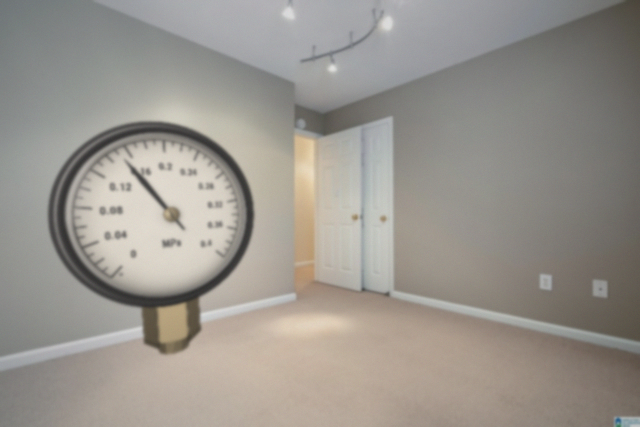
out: **0.15** MPa
